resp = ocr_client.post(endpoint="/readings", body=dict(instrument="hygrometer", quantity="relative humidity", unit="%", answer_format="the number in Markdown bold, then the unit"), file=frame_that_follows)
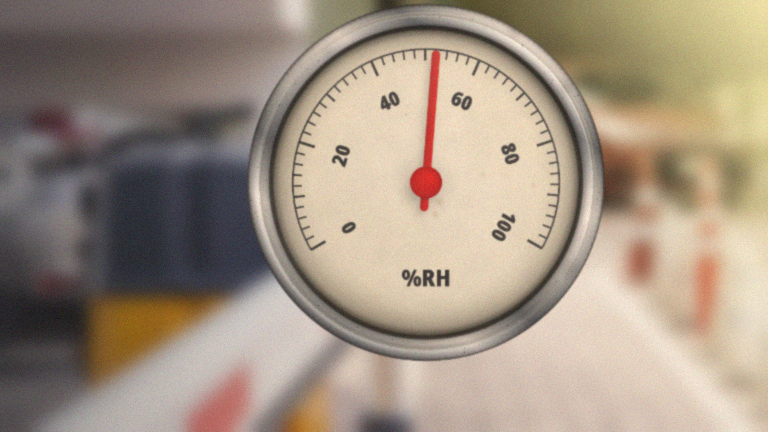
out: **52** %
